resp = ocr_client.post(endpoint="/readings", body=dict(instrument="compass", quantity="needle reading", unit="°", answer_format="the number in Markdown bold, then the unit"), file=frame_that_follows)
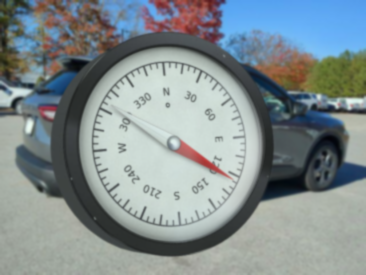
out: **125** °
